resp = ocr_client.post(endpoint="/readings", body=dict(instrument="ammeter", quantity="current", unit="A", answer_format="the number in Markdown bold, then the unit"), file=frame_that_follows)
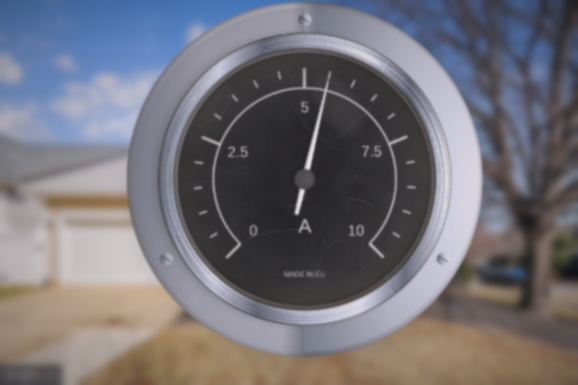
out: **5.5** A
